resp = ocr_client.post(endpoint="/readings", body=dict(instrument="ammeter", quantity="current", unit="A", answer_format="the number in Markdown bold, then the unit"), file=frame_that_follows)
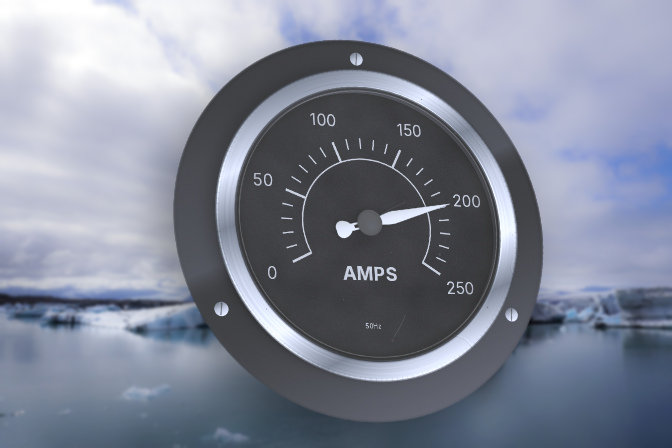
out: **200** A
